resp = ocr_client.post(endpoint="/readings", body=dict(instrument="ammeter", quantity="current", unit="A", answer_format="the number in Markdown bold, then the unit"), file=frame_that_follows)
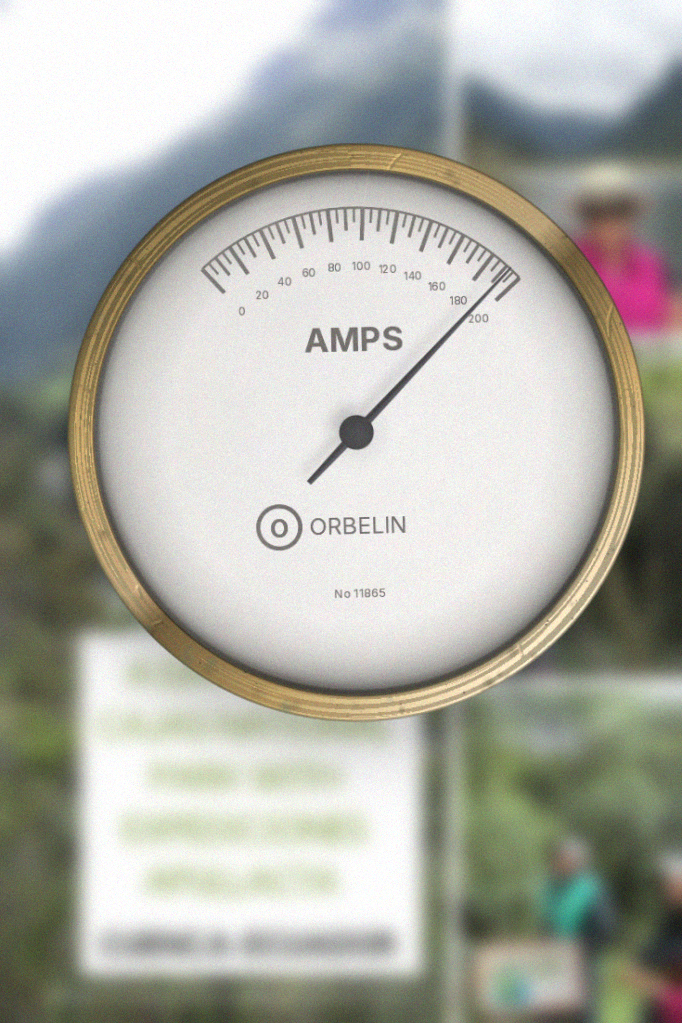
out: **192.5** A
